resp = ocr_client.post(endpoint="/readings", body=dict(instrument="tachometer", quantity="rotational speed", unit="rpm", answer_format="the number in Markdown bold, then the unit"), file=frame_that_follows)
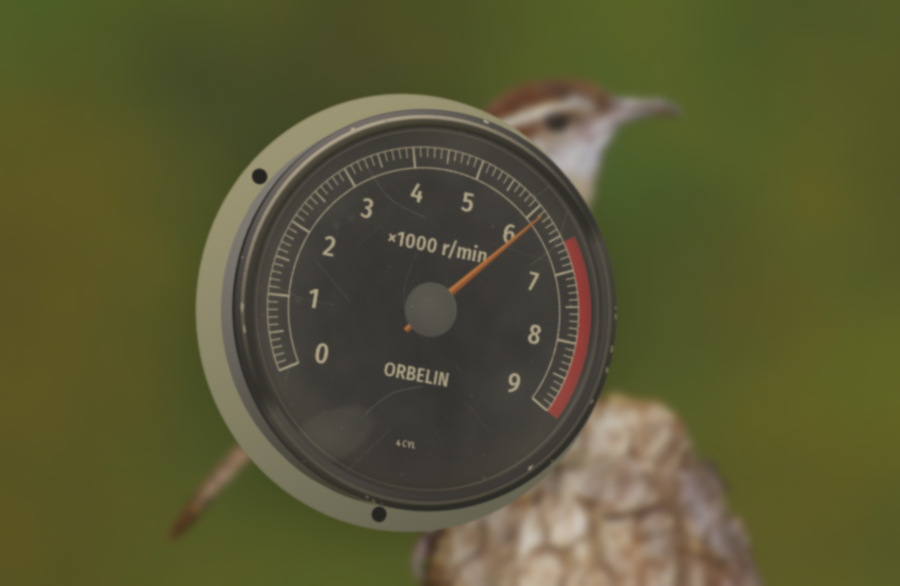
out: **6100** rpm
